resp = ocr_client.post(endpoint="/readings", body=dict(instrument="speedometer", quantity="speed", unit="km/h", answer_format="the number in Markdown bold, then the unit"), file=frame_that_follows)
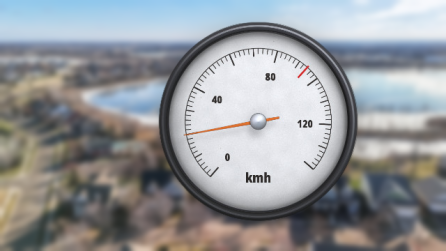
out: **20** km/h
